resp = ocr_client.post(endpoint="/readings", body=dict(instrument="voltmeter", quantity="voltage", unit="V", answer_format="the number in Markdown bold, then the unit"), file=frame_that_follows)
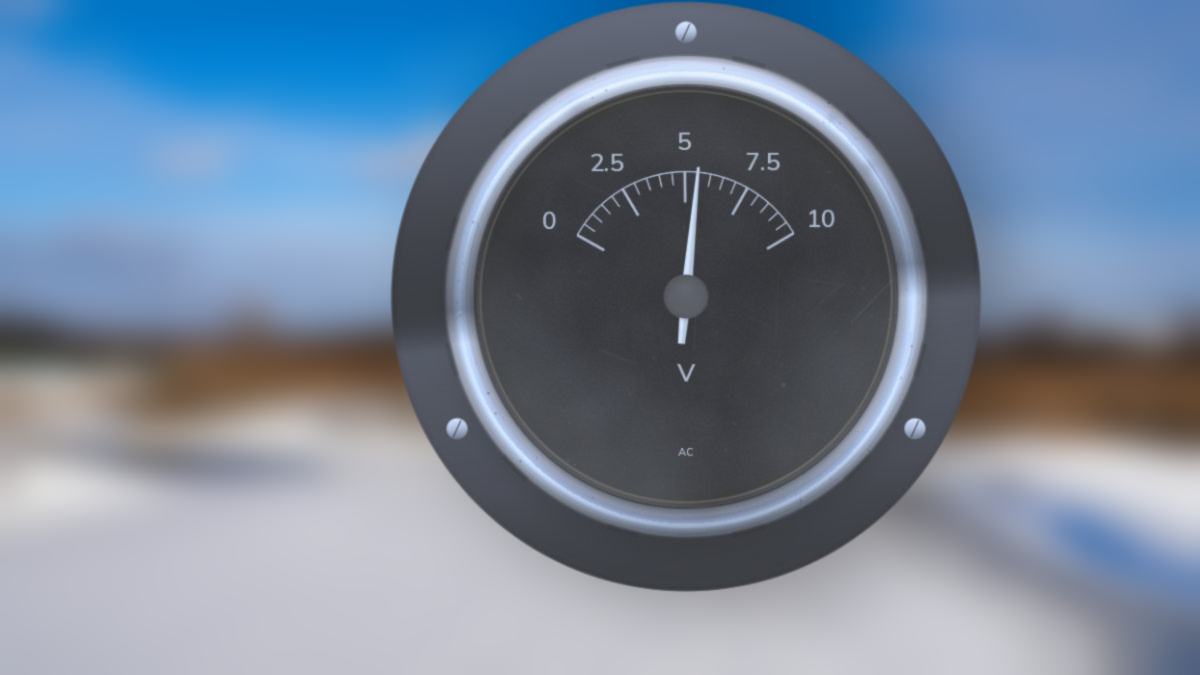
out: **5.5** V
